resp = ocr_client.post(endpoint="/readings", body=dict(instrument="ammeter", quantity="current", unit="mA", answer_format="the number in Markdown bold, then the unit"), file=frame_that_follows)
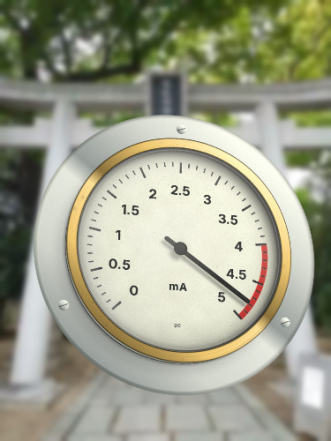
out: **4.8** mA
